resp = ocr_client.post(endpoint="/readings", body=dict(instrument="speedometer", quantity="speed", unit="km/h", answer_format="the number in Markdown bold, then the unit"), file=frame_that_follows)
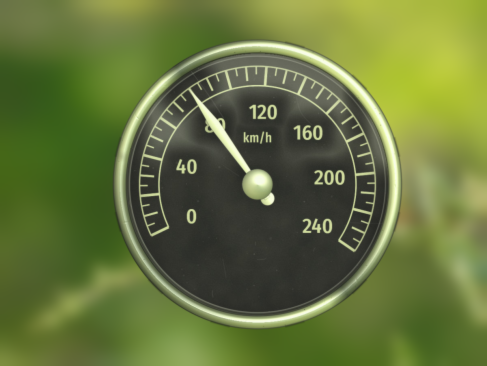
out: **80** km/h
